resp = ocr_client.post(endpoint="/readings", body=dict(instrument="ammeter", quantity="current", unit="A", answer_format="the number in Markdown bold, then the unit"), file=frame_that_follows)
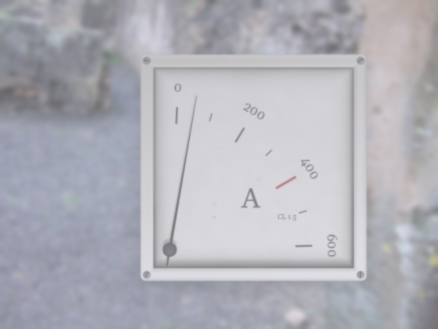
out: **50** A
